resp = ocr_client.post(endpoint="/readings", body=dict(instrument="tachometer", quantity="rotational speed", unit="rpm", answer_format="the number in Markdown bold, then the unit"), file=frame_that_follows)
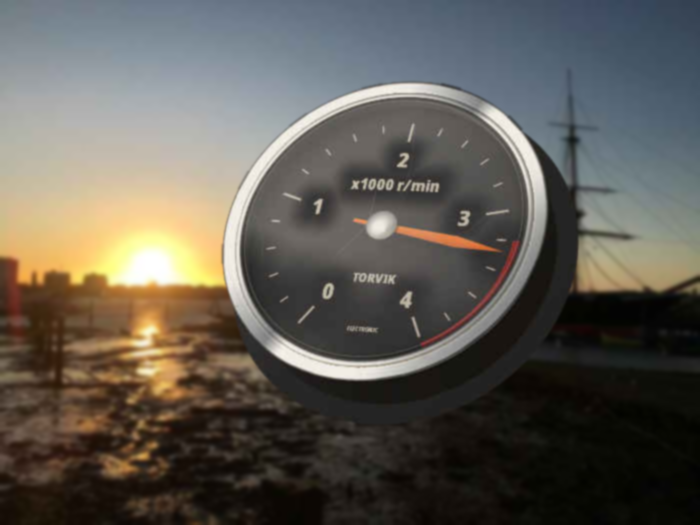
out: **3300** rpm
